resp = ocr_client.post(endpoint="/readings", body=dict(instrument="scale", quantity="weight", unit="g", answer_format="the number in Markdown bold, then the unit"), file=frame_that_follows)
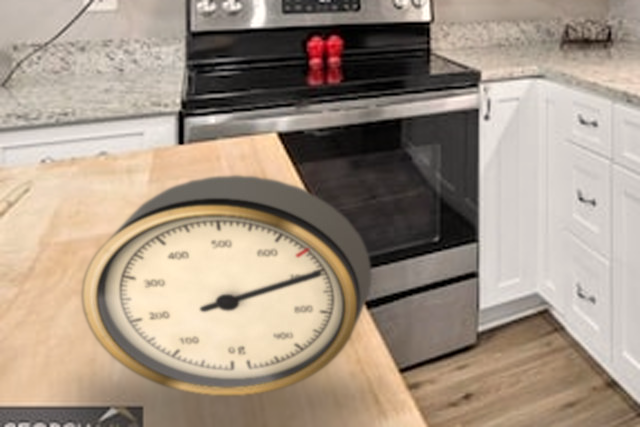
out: **700** g
